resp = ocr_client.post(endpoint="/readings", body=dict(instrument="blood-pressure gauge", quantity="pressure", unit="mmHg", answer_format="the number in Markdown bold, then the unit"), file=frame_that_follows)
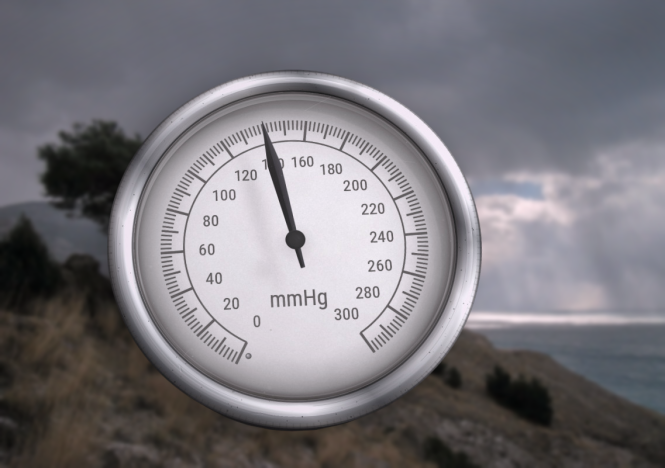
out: **140** mmHg
